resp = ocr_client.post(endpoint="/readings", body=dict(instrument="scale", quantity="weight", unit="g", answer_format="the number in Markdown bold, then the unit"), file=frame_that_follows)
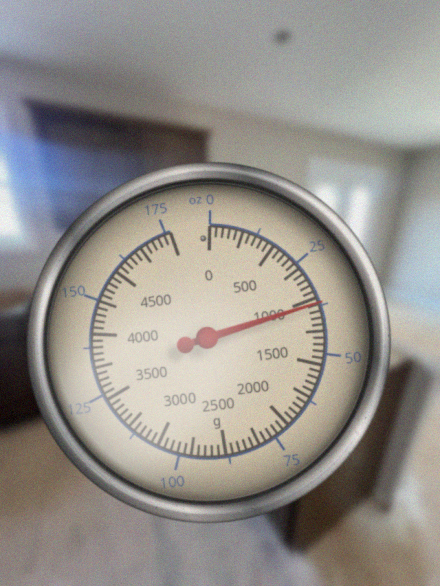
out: **1050** g
